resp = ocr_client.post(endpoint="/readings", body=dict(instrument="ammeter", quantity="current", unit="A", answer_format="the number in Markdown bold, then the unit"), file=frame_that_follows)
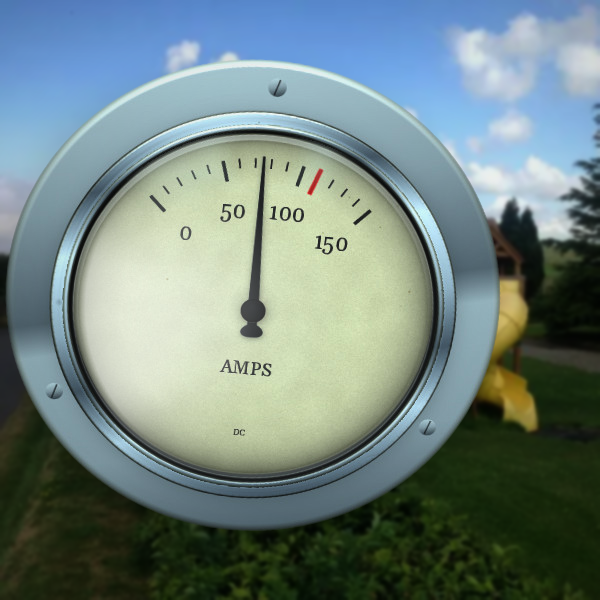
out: **75** A
